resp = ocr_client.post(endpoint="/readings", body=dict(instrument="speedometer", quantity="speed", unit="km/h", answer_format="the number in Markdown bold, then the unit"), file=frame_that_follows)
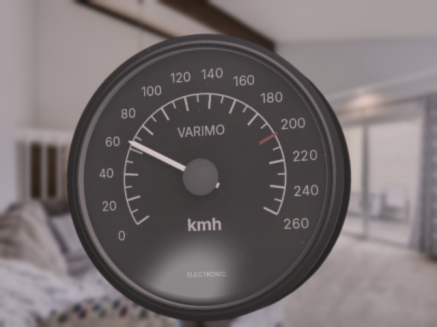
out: **65** km/h
